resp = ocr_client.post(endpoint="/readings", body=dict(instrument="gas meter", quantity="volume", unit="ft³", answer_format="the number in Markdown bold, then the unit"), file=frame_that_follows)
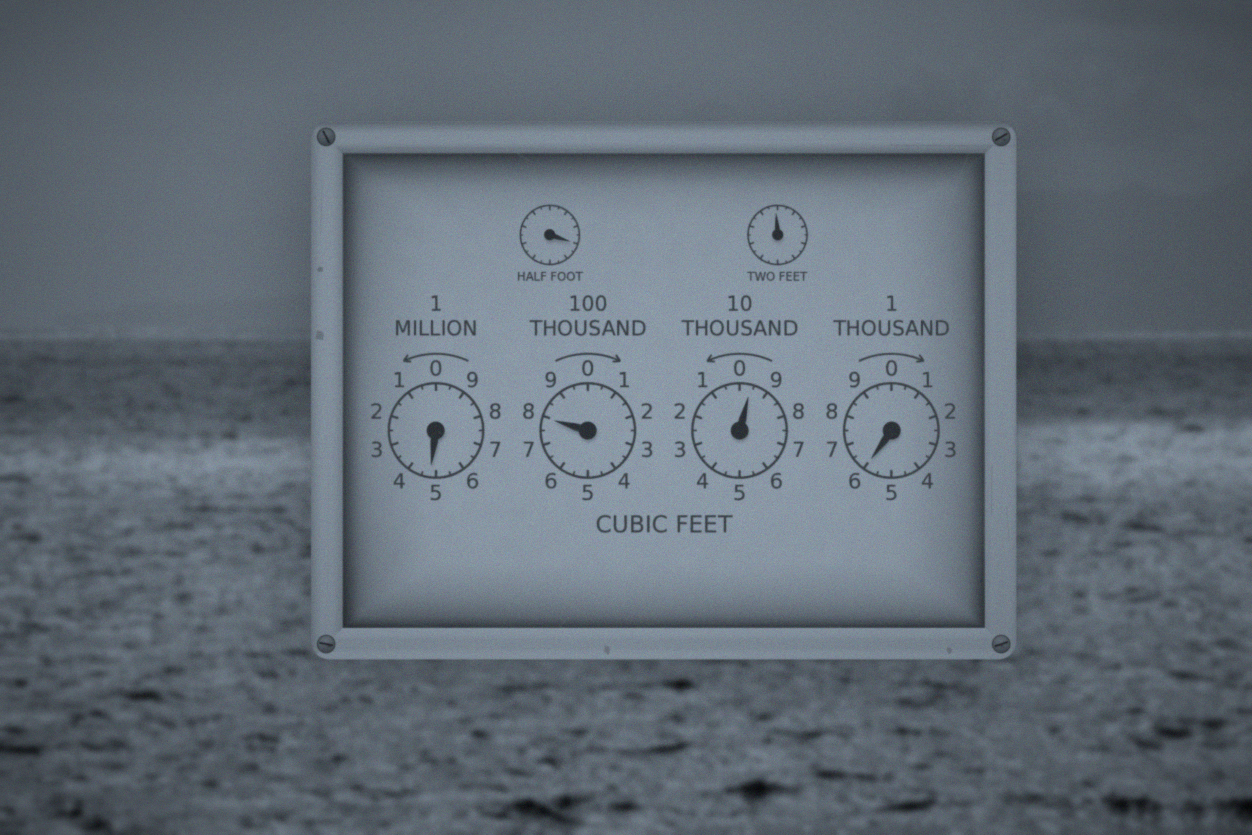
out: **479600** ft³
